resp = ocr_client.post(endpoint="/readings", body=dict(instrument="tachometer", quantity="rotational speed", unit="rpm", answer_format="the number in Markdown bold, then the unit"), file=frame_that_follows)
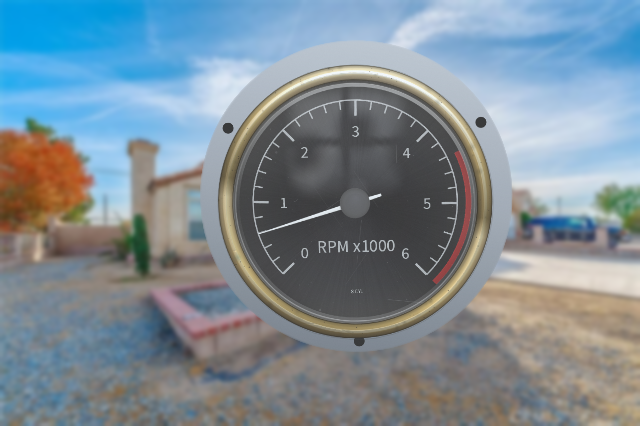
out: **600** rpm
